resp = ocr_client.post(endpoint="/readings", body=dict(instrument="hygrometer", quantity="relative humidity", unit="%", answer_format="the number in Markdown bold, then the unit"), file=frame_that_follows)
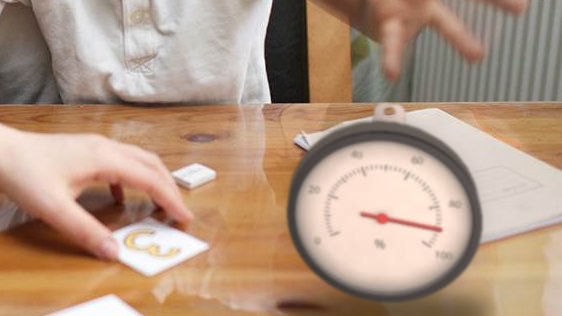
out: **90** %
